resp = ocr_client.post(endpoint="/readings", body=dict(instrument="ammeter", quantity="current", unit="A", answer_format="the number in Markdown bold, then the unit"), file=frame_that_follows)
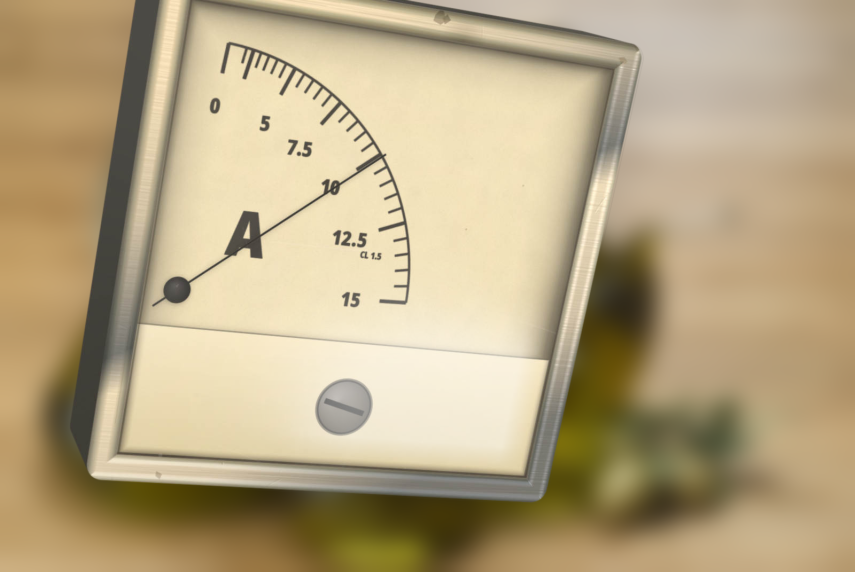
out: **10** A
